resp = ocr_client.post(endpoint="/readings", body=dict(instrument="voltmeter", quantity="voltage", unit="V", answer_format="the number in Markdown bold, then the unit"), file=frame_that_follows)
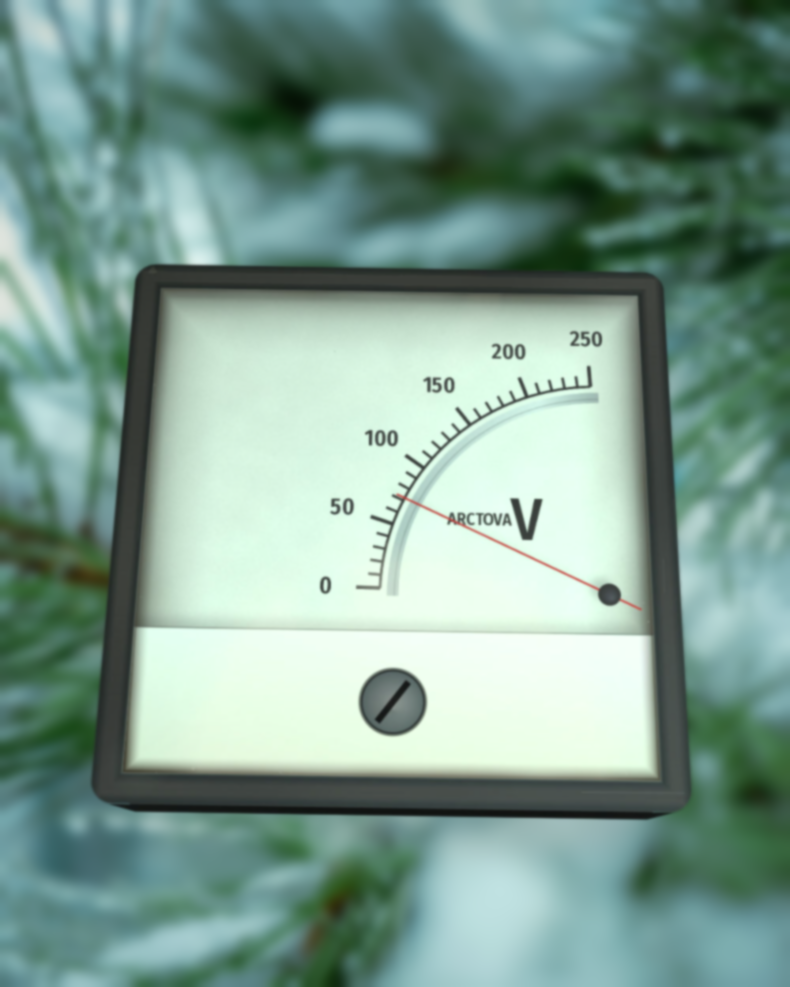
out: **70** V
